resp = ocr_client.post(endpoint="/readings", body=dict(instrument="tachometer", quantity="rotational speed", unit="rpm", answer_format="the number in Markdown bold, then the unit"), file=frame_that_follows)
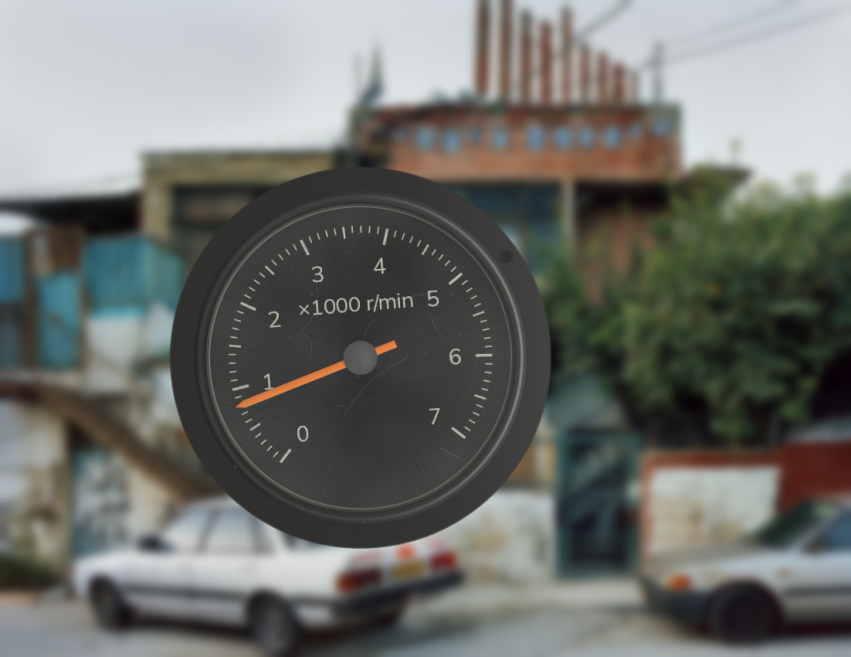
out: **800** rpm
